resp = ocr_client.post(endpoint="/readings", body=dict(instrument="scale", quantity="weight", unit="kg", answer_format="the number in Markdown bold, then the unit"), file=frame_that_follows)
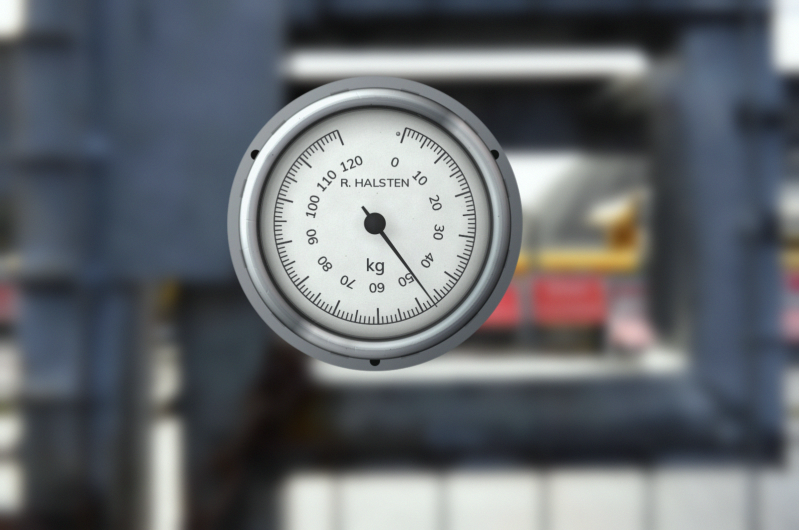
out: **47** kg
